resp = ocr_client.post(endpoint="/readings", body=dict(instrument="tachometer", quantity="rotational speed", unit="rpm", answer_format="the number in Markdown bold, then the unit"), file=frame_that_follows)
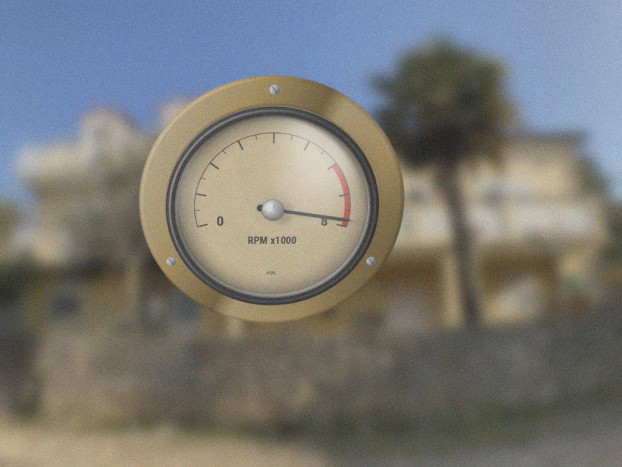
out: **7750** rpm
